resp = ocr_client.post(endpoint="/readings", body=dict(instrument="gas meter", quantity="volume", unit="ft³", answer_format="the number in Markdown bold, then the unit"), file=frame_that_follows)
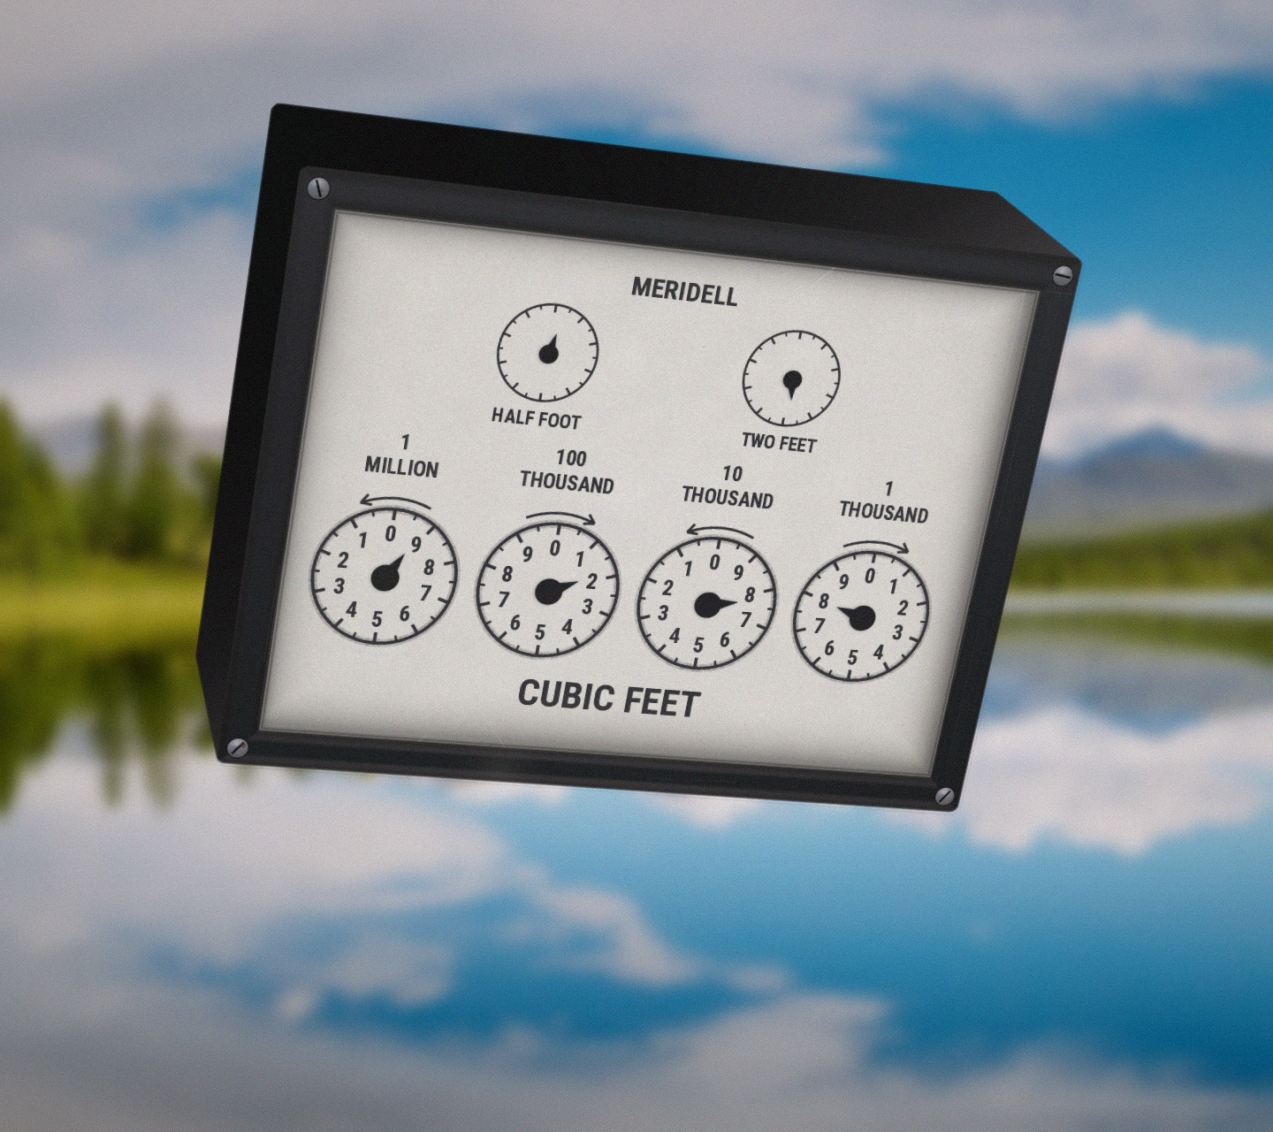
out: **917800** ft³
